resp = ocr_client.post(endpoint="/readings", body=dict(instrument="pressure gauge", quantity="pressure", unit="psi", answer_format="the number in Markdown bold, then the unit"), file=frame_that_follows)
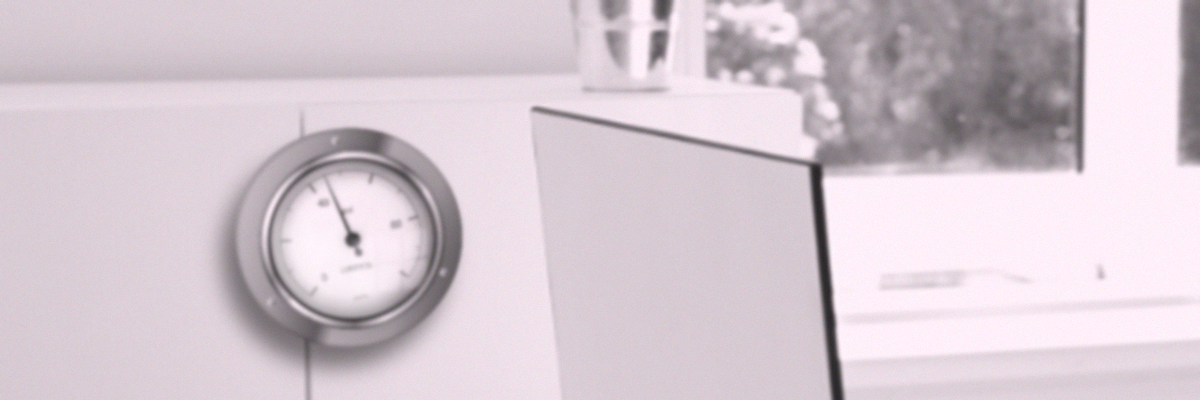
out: **45** psi
